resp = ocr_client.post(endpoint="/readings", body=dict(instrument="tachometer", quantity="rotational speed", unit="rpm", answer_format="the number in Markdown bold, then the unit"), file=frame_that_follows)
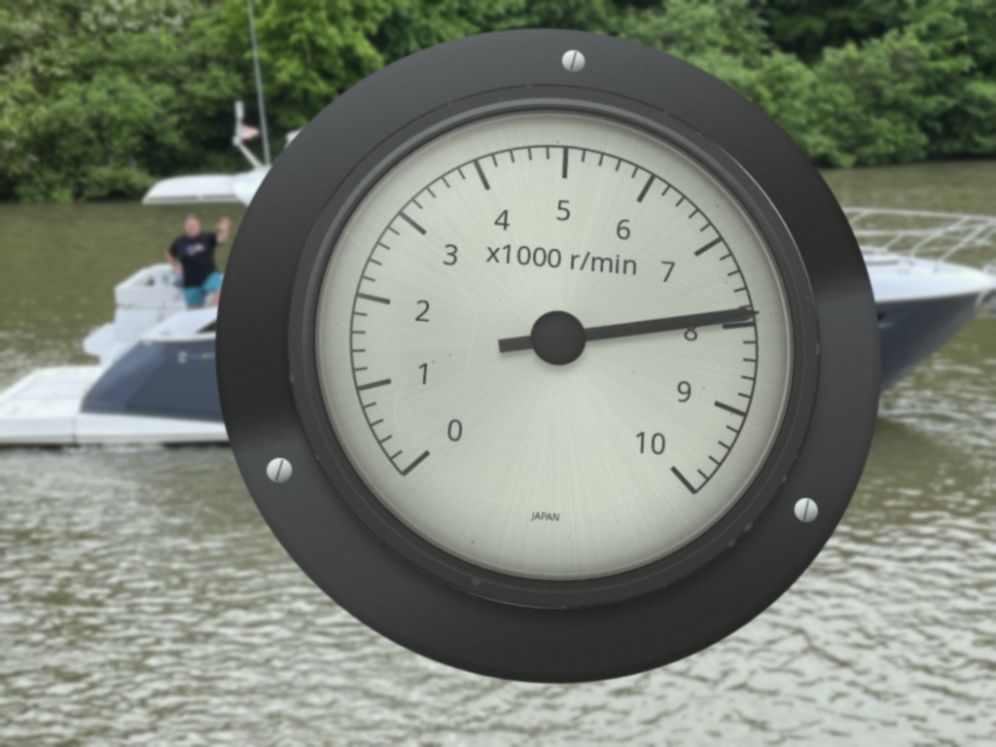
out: **7900** rpm
